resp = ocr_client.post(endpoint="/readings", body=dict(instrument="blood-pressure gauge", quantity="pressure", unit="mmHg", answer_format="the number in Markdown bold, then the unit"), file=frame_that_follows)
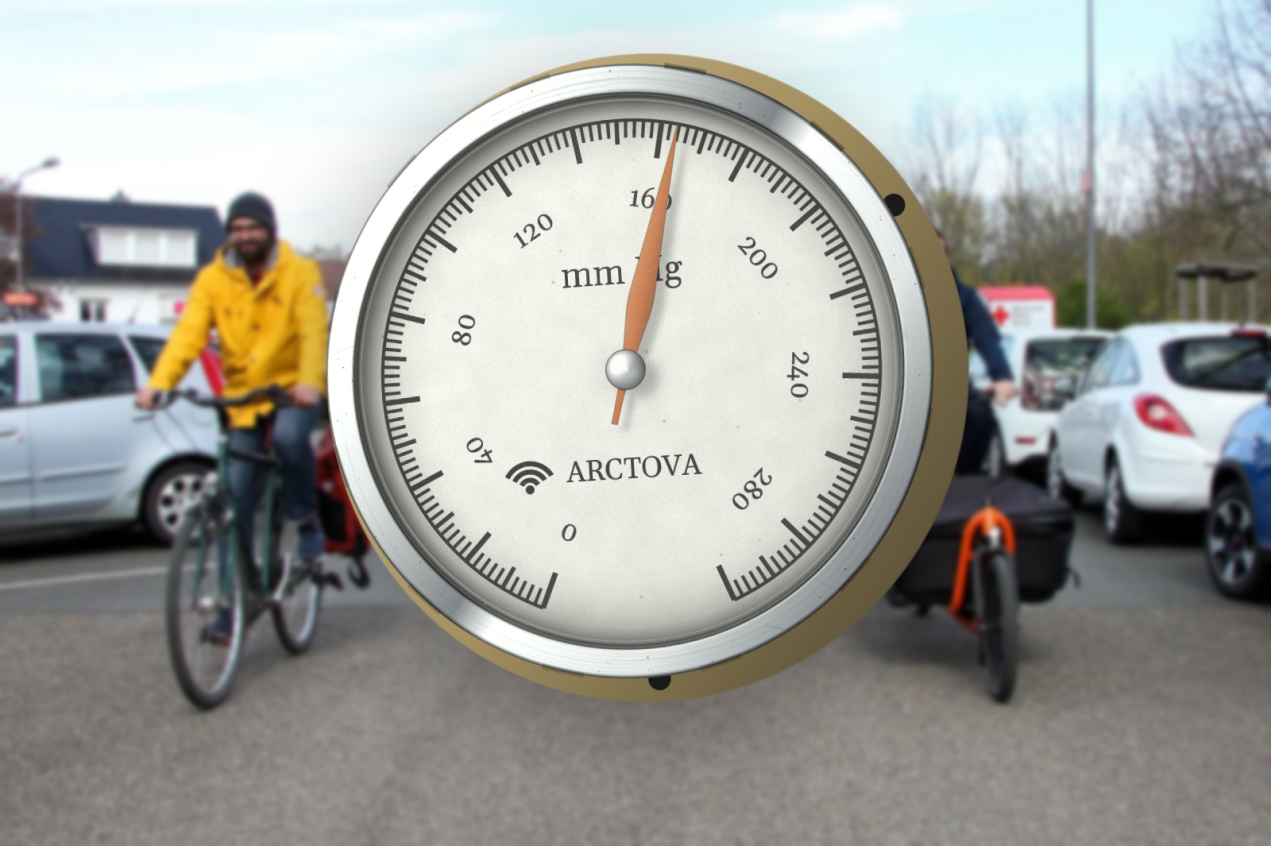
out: **164** mmHg
